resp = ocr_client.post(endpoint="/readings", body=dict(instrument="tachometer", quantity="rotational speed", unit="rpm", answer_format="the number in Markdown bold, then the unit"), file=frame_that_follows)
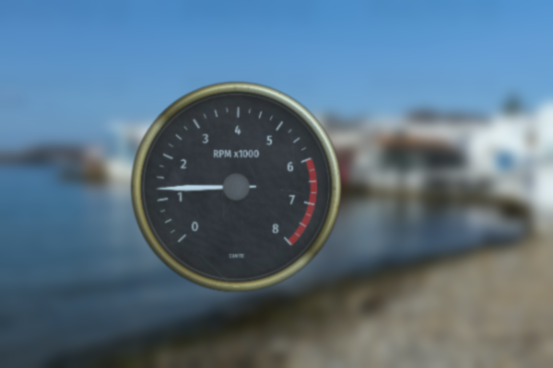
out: **1250** rpm
